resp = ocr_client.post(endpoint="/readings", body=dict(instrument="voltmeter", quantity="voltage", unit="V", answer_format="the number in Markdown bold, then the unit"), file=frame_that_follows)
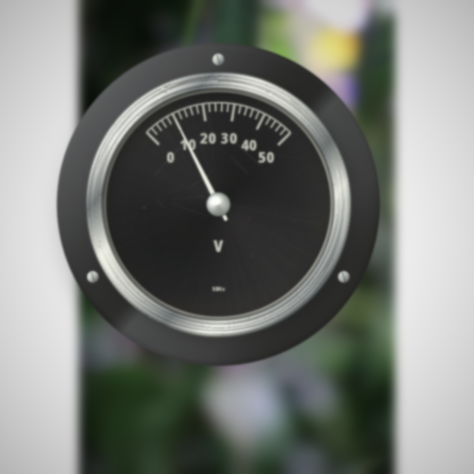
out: **10** V
